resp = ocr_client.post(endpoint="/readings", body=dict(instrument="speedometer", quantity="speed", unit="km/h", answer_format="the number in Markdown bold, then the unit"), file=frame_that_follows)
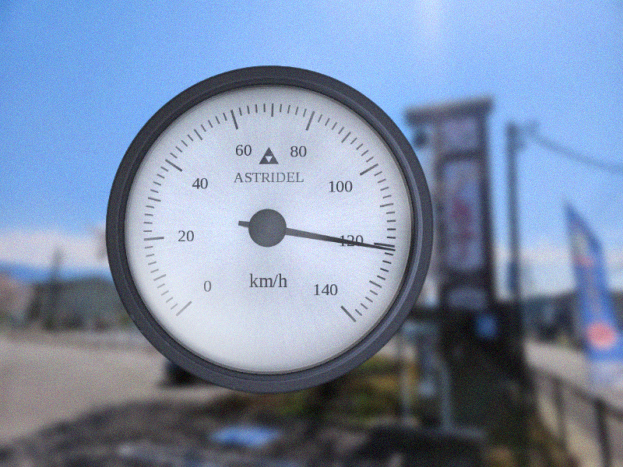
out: **121** km/h
